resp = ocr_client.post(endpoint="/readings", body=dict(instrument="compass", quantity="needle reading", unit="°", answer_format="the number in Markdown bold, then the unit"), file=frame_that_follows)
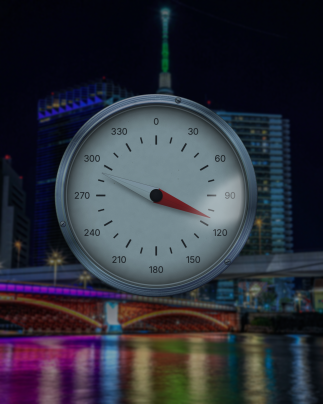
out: **112.5** °
